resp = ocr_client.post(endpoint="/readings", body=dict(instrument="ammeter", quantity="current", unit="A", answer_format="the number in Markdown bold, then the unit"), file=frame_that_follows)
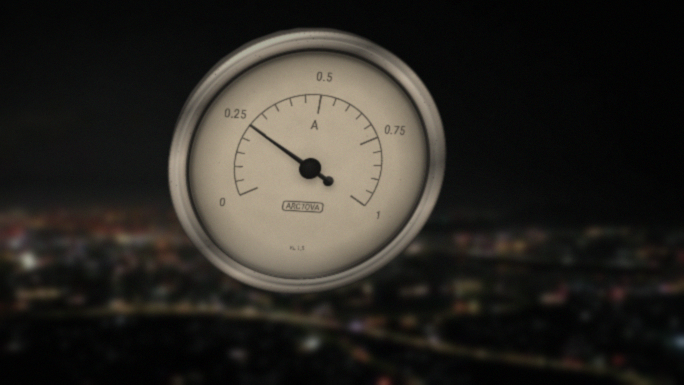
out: **0.25** A
